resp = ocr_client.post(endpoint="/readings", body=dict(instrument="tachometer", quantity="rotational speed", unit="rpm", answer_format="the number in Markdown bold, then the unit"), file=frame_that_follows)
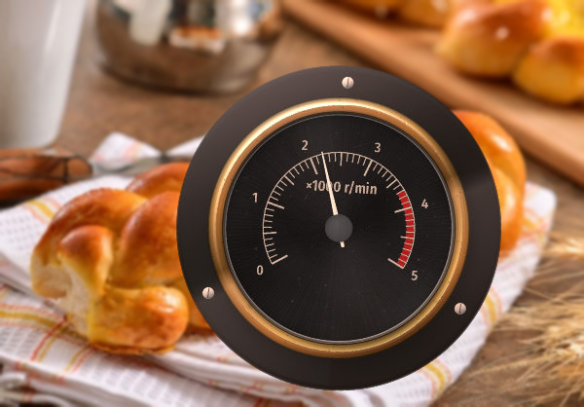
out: **2200** rpm
